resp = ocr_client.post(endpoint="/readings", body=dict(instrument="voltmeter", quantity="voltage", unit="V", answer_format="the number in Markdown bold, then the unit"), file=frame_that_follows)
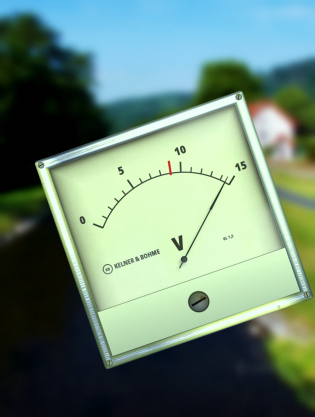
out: **14.5** V
